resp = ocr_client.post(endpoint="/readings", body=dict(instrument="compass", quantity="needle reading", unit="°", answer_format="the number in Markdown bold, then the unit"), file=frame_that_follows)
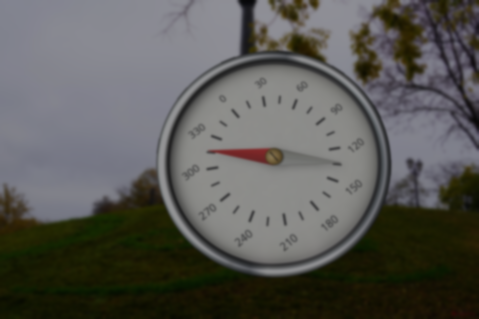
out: **315** °
